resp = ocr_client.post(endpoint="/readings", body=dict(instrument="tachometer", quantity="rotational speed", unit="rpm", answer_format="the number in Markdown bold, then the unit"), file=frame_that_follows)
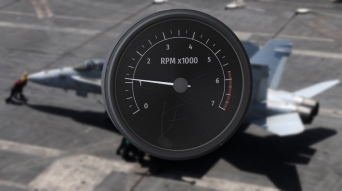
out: **1125** rpm
